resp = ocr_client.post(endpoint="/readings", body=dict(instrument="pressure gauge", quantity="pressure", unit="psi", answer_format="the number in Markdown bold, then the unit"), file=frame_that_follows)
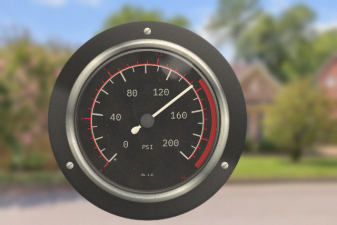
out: **140** psi
